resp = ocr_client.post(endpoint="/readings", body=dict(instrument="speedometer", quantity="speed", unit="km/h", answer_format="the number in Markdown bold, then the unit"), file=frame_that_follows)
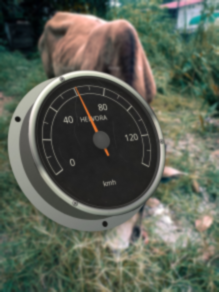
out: **60** km/h
